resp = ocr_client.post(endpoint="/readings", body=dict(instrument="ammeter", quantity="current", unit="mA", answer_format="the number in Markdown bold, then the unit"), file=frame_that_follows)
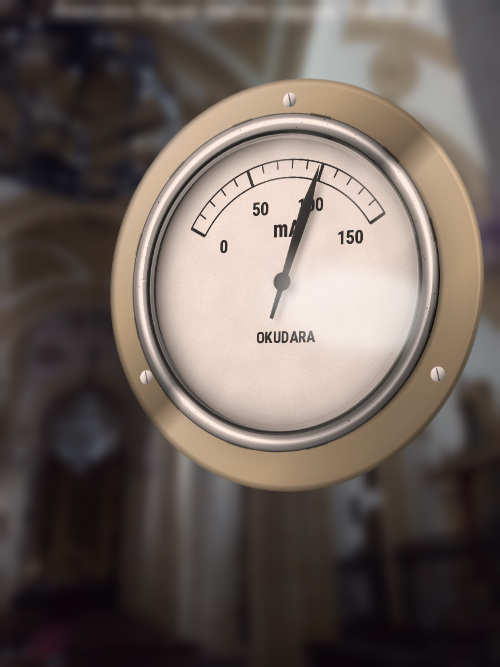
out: **100** mA
